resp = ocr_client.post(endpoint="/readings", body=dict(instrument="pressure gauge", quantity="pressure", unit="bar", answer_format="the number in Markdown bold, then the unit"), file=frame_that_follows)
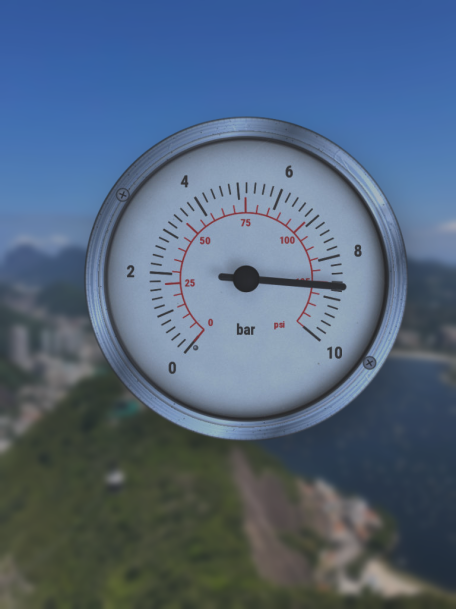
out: **8.7** bar
